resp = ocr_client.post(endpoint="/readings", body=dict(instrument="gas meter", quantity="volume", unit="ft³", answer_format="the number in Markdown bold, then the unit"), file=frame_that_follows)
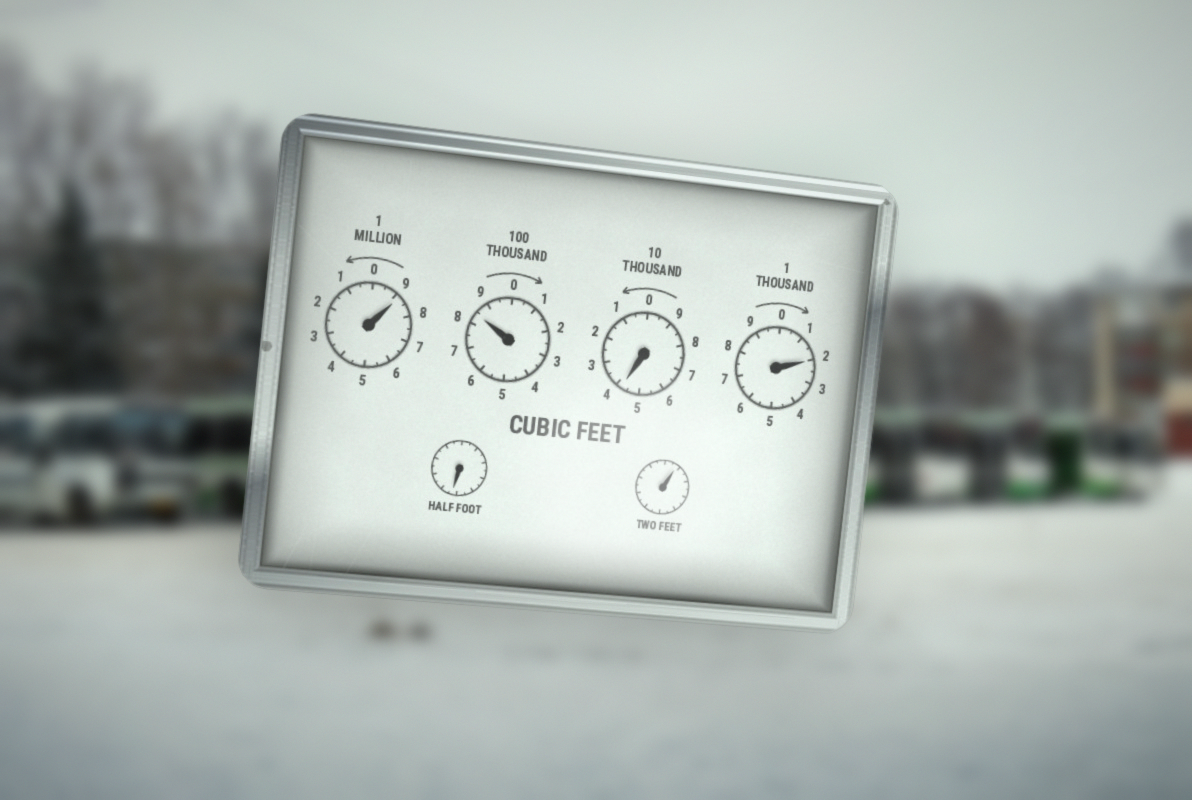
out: **884200** ft³
